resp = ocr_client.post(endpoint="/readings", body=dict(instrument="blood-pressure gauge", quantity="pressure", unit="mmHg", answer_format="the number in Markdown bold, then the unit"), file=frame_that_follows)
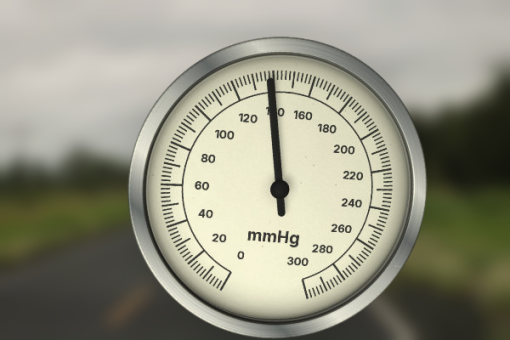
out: **138** mmHg
